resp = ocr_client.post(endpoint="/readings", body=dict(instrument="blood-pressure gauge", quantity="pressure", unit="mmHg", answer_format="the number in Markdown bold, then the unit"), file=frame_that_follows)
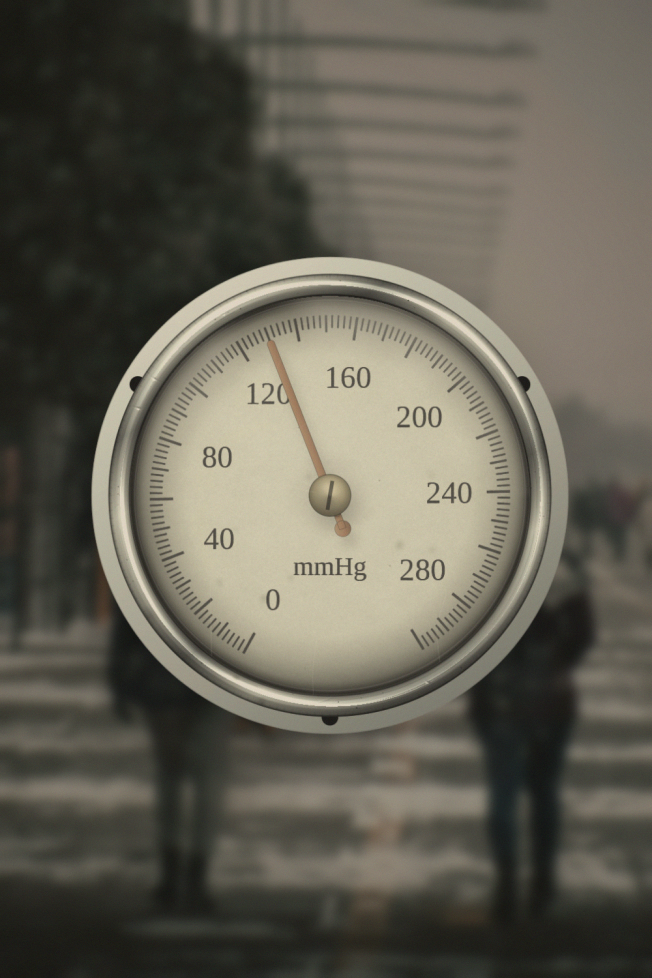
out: **130** mmHg
